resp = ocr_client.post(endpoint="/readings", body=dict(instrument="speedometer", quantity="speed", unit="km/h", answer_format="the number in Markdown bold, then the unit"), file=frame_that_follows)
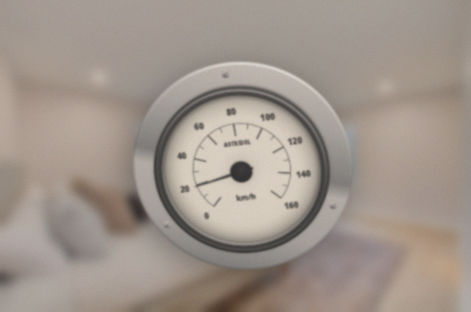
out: **20** km/h
